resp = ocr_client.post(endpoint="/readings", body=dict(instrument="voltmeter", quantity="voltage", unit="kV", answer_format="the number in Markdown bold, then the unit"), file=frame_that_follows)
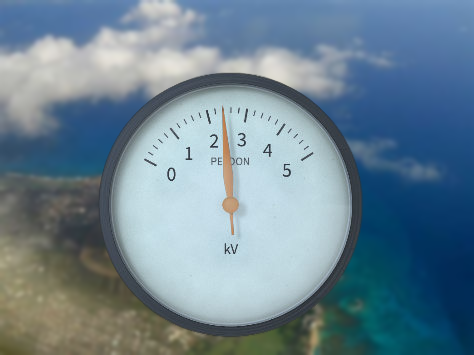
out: **2.4** kV
